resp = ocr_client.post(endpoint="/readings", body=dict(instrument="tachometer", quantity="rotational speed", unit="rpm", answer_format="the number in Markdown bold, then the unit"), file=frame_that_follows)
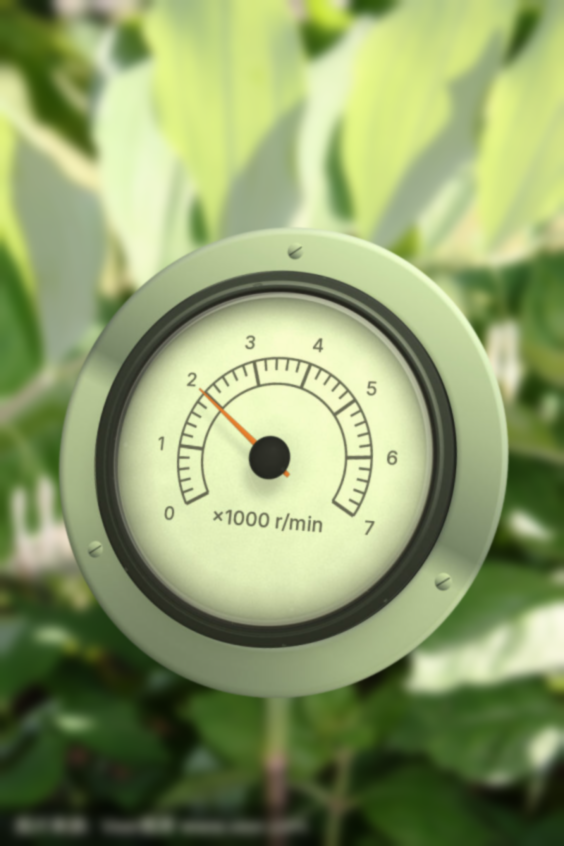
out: **2000** rpm
